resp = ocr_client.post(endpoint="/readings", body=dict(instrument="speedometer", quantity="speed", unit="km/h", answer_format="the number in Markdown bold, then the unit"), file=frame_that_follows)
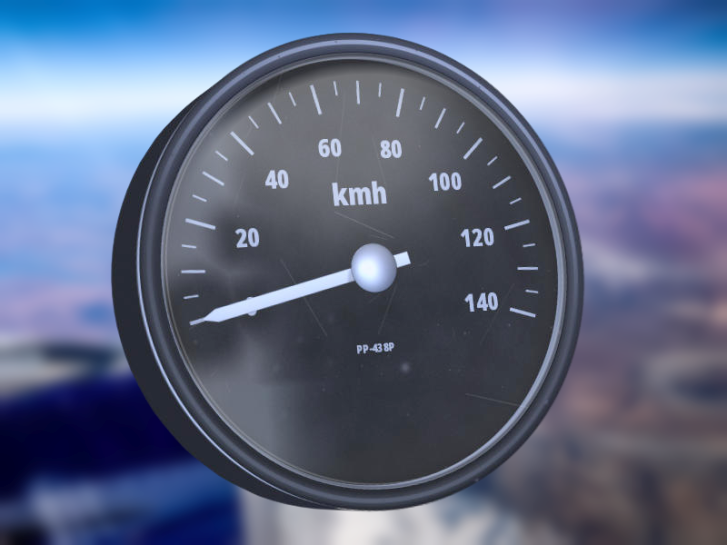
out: **0** km/h
